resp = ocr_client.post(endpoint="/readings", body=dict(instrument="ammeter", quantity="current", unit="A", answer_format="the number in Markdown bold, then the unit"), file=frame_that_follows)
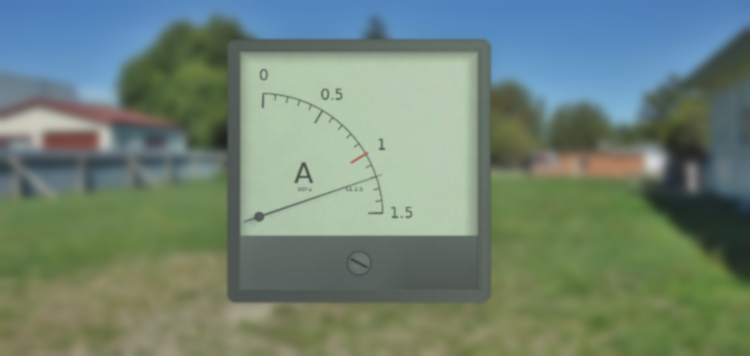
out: **1.2** A
